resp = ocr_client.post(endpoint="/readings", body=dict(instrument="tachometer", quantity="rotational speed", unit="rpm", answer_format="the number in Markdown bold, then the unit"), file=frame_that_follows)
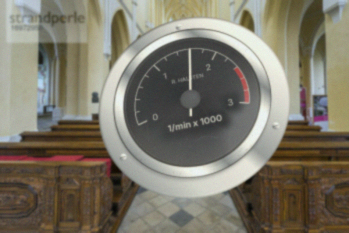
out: **1600** rpm
